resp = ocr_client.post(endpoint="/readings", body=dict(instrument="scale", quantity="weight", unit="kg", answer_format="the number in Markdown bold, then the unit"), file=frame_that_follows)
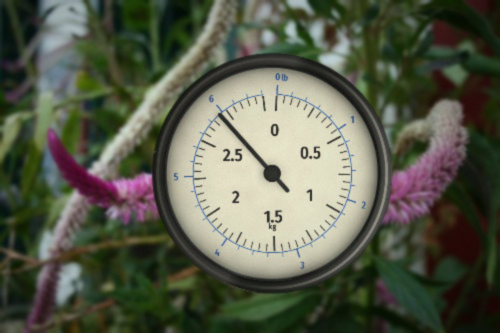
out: **2.7** kg
